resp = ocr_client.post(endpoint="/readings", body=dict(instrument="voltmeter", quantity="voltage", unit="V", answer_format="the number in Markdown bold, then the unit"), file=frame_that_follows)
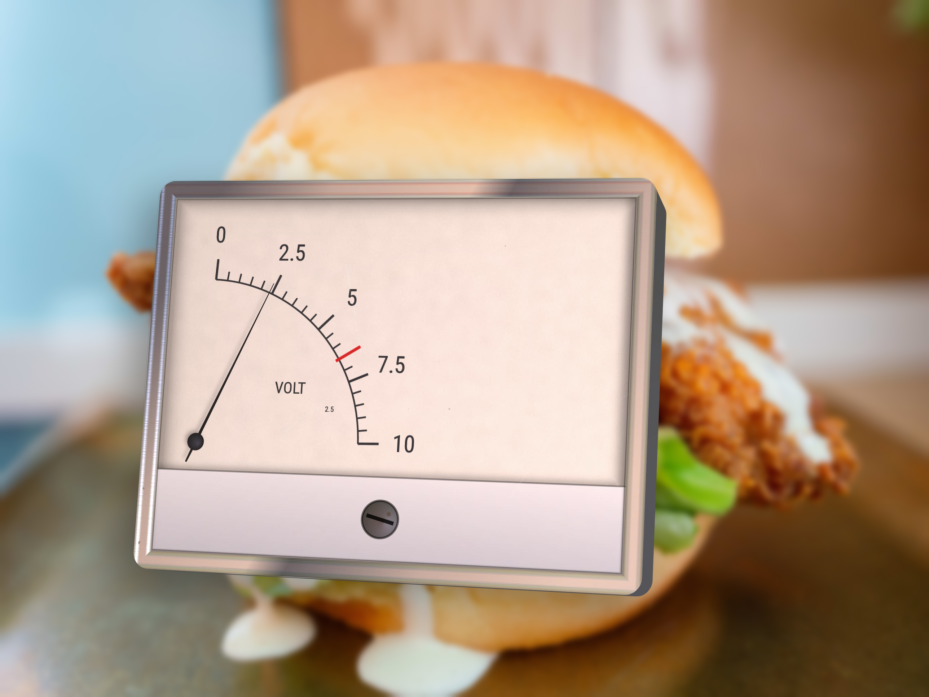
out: **2.5** V
